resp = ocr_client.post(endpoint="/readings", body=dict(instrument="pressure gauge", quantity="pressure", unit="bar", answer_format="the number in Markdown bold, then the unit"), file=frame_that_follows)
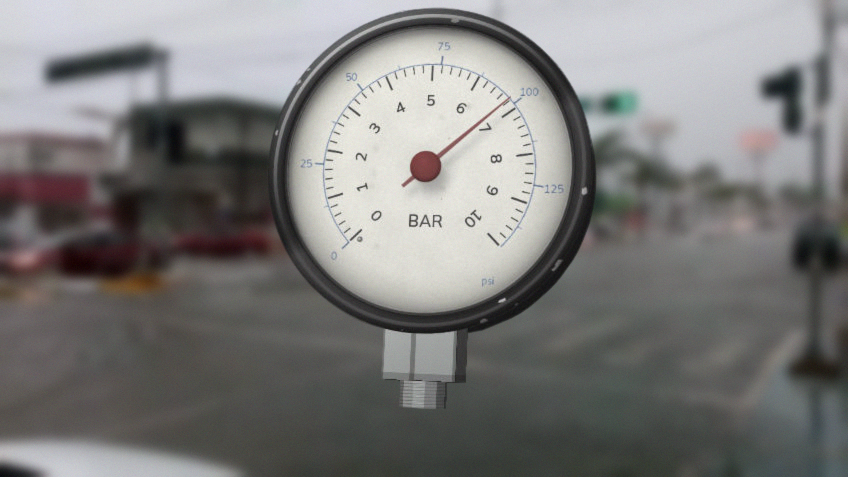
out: **6.8** bar
